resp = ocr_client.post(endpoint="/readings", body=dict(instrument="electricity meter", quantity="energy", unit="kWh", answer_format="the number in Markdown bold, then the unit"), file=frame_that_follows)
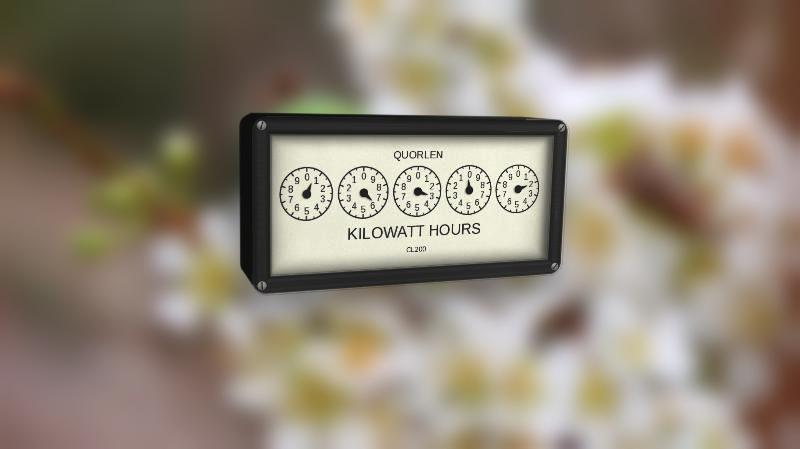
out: **6302** kWh
